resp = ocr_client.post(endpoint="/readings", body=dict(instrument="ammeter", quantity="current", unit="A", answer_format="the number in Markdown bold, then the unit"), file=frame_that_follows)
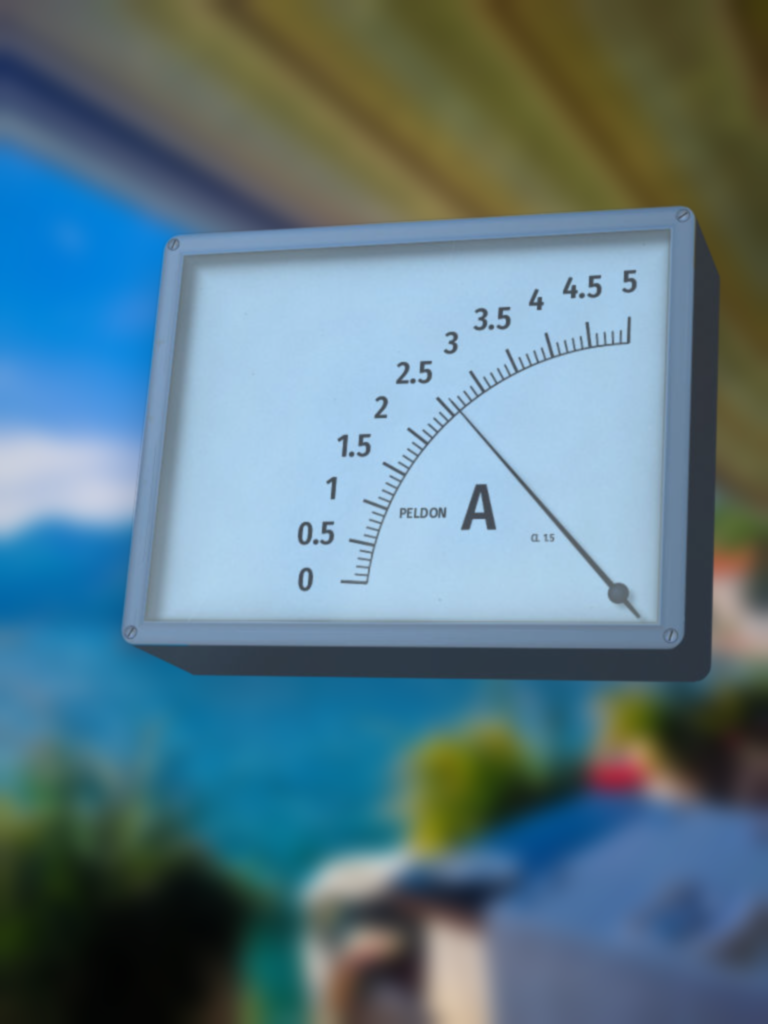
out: **2.6** A
